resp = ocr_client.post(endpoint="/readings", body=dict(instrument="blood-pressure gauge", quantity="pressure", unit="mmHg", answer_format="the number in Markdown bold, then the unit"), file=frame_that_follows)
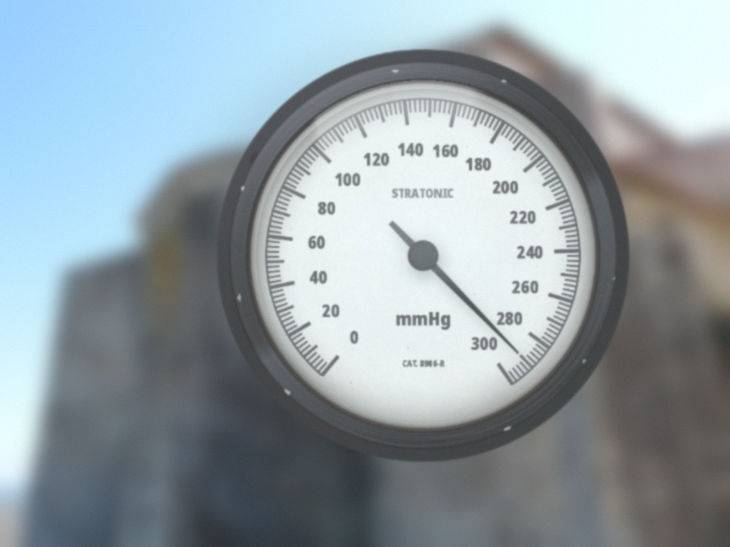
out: **290** mmHg
